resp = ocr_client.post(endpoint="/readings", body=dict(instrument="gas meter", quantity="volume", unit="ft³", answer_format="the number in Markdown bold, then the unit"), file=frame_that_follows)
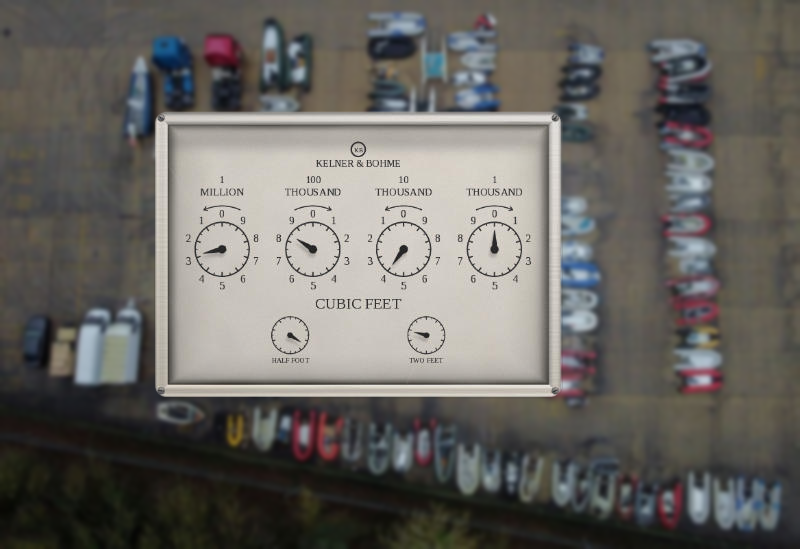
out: **284000** ft³
